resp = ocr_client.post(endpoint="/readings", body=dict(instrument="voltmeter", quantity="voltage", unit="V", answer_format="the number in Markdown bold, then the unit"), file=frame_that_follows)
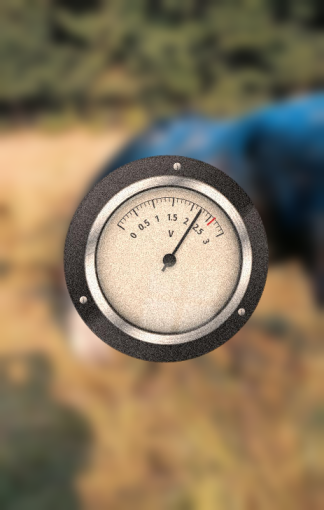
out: **2.2** V
